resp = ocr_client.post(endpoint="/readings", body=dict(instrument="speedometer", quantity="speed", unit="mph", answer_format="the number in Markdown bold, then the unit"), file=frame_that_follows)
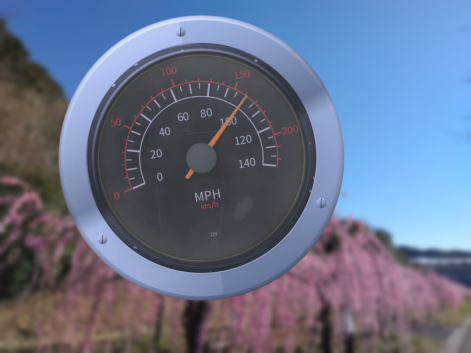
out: **100** mph
